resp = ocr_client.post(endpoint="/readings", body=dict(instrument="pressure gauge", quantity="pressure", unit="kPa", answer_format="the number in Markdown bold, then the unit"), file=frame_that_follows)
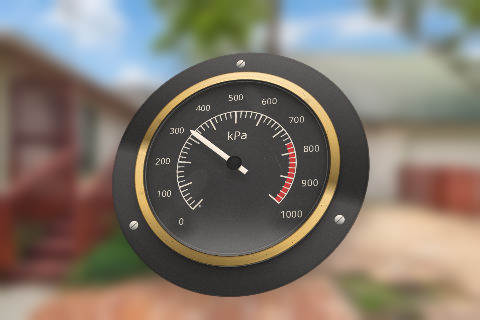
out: **320** kPa
